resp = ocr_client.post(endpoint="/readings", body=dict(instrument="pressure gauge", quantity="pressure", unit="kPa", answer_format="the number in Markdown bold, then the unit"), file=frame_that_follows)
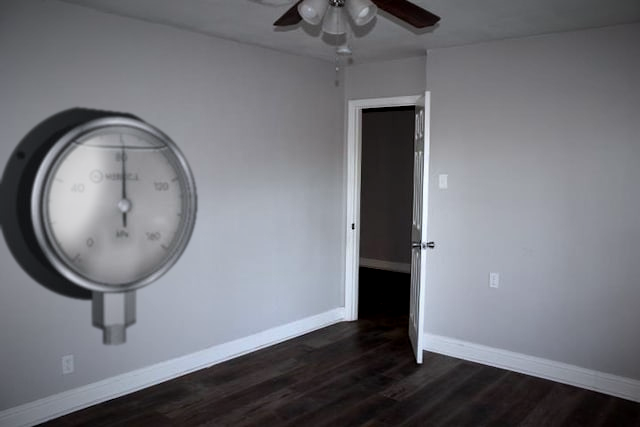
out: **80** kPa
